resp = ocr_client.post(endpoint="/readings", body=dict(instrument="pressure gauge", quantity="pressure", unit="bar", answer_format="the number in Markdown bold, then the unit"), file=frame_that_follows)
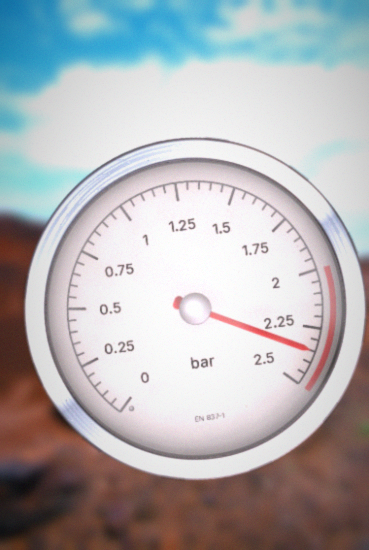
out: **2.35** bar
